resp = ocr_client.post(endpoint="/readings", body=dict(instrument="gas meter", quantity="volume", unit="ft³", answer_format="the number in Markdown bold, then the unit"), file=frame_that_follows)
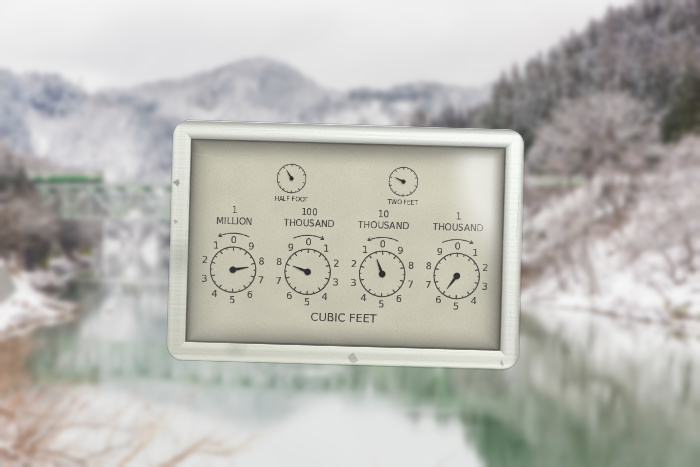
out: **780600** ft³
